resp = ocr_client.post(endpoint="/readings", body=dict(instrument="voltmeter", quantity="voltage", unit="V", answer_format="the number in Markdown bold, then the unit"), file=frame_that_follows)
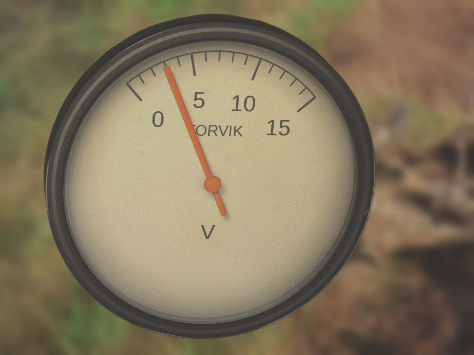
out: **3** V
